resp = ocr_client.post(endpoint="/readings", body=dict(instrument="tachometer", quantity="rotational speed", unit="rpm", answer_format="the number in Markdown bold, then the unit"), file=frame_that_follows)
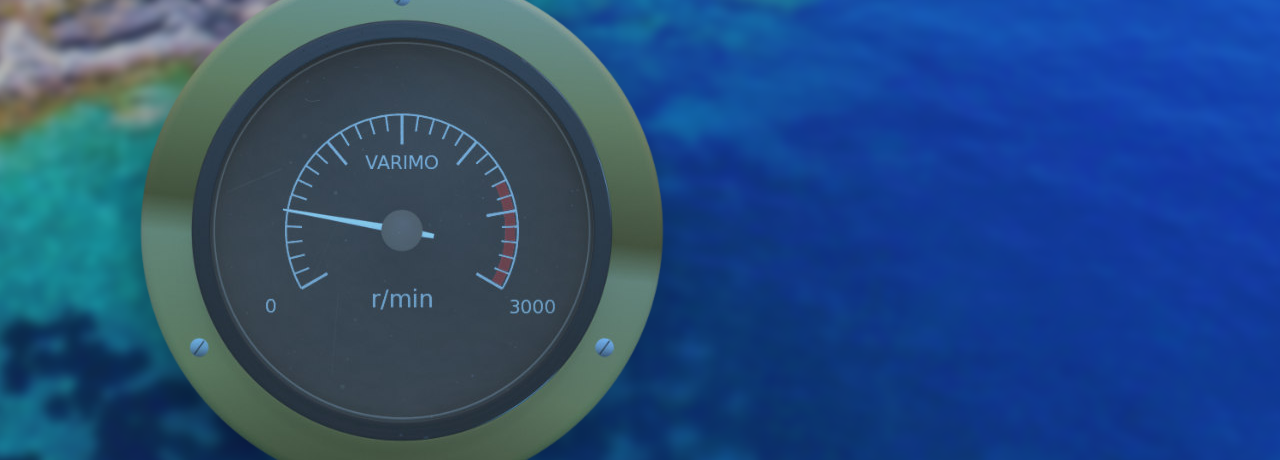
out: **500** rpm
